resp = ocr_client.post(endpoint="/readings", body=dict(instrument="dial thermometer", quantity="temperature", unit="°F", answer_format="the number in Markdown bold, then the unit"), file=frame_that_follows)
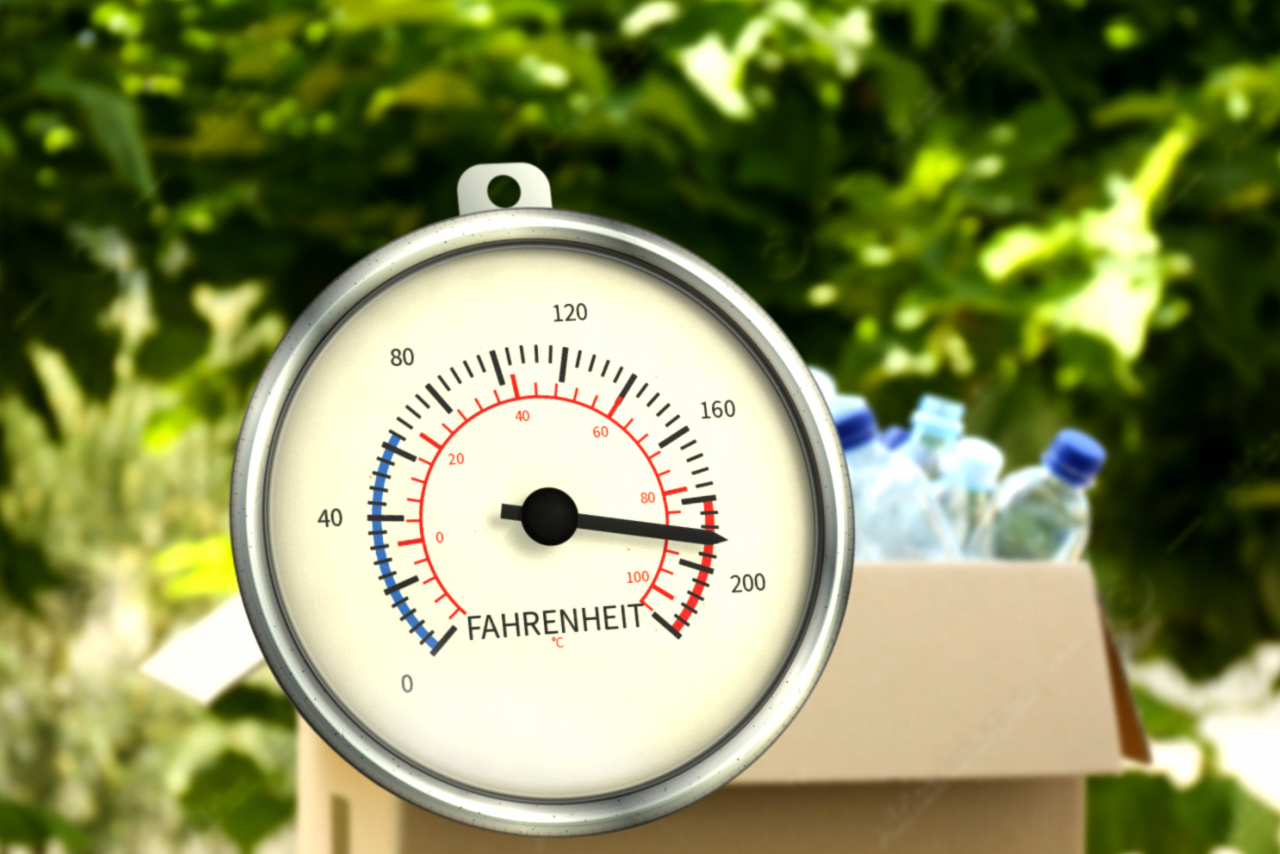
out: **192** °F
